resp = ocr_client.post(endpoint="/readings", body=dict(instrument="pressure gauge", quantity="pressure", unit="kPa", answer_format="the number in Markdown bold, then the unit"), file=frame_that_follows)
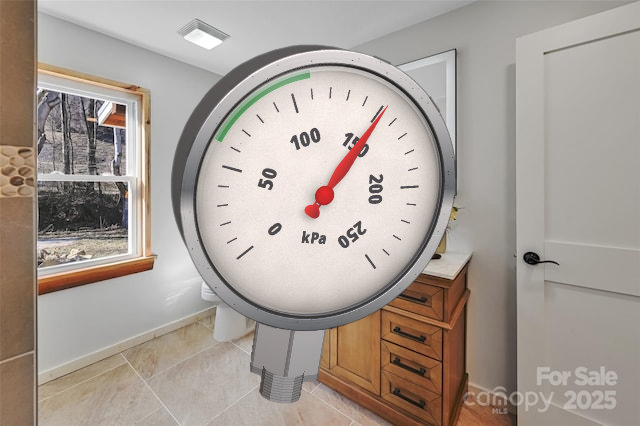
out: **150** kPa
